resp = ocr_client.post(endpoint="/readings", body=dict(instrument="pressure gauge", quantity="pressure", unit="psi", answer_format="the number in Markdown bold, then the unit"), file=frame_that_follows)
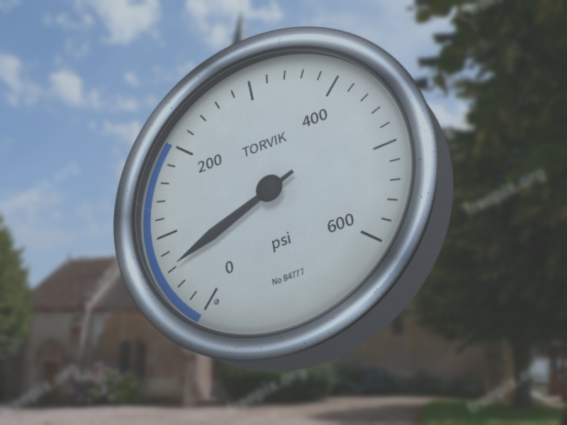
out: **60** psi
